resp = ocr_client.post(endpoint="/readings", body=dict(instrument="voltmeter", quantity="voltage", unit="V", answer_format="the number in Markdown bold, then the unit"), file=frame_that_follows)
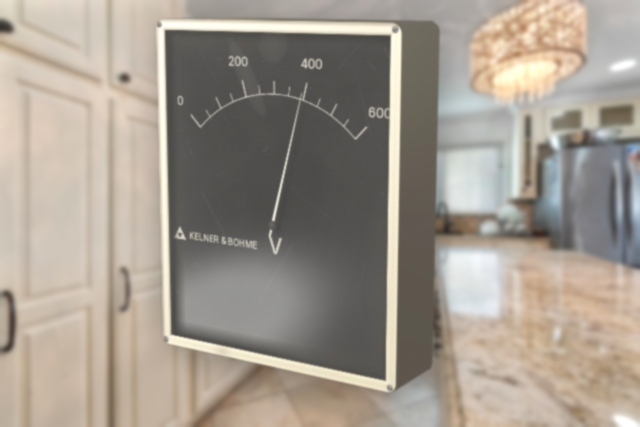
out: **400** V
